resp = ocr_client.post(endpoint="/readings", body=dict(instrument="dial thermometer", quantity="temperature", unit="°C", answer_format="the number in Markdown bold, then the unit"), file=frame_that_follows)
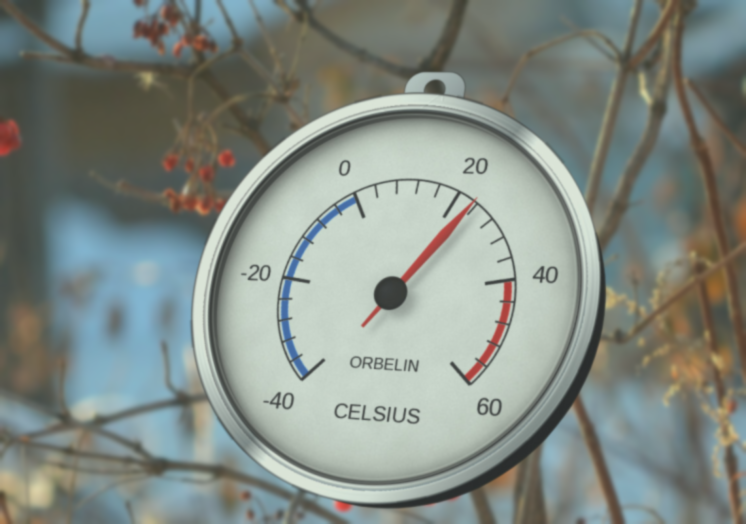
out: **24** °C
